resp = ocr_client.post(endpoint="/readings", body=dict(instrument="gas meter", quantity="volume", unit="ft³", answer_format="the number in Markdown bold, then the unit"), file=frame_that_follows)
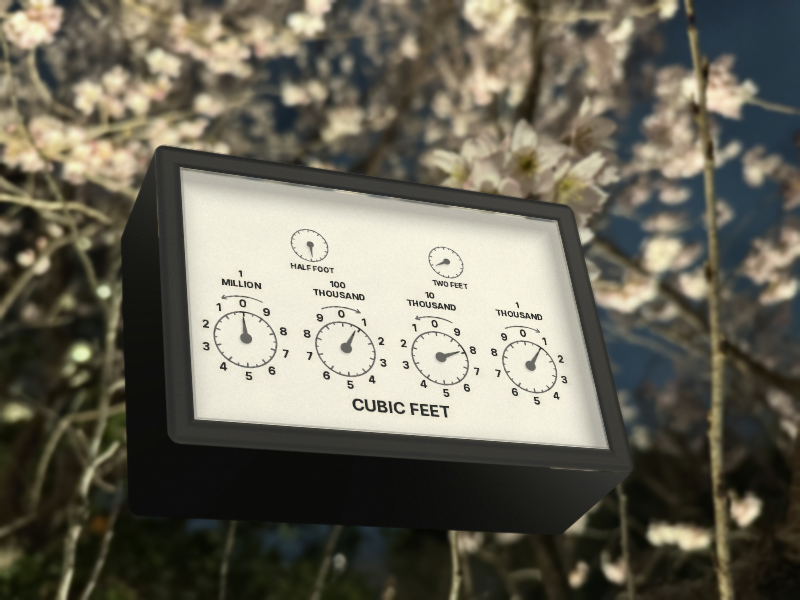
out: **8100** ft³
